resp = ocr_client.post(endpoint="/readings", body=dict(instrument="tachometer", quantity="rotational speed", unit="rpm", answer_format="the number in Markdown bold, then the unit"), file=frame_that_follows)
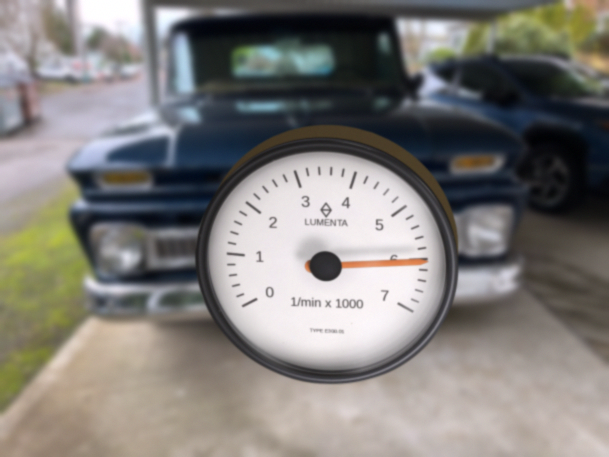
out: **6000** rpm
